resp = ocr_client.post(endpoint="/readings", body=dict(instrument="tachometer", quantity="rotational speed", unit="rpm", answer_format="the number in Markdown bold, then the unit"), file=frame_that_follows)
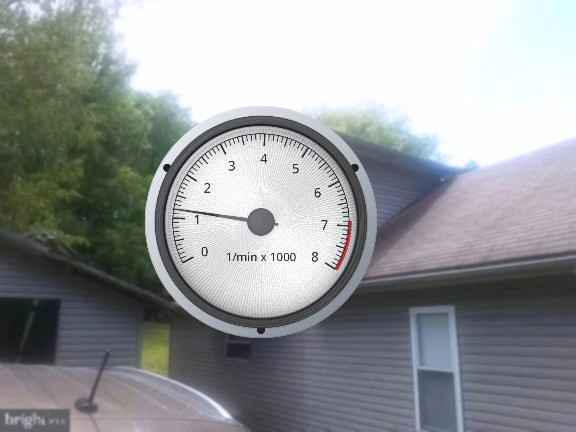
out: **1200** rpm
